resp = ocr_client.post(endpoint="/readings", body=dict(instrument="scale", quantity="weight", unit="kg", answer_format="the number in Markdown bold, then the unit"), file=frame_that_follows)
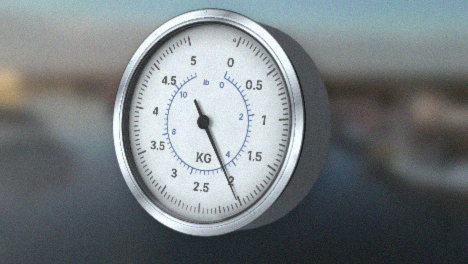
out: **2** kg
